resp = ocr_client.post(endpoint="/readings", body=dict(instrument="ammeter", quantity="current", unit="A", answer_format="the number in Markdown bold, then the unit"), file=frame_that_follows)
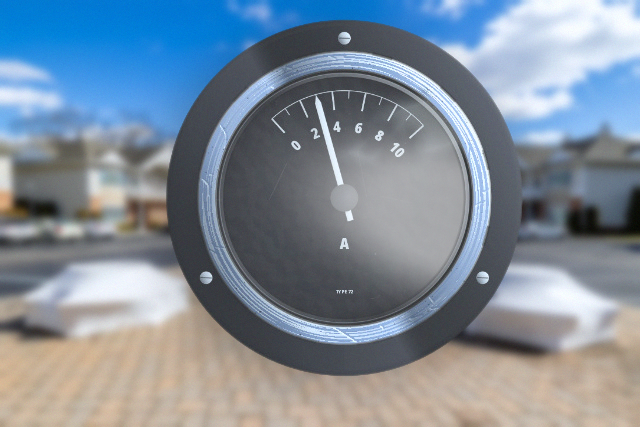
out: **3** A
